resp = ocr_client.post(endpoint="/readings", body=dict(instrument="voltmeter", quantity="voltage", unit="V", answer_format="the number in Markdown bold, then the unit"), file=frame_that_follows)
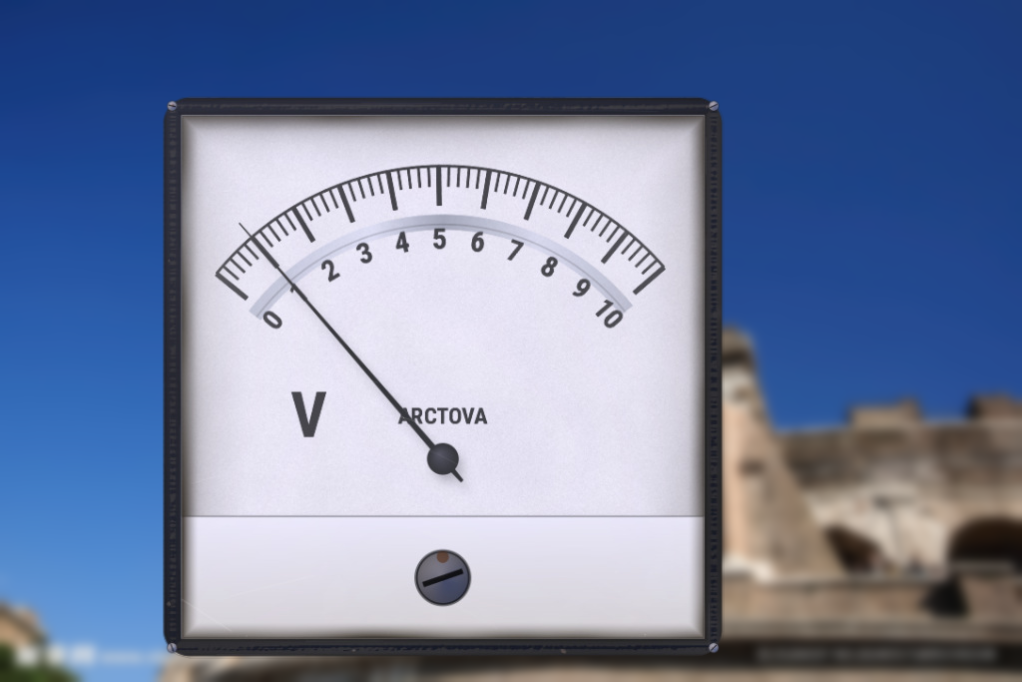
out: **1** V
